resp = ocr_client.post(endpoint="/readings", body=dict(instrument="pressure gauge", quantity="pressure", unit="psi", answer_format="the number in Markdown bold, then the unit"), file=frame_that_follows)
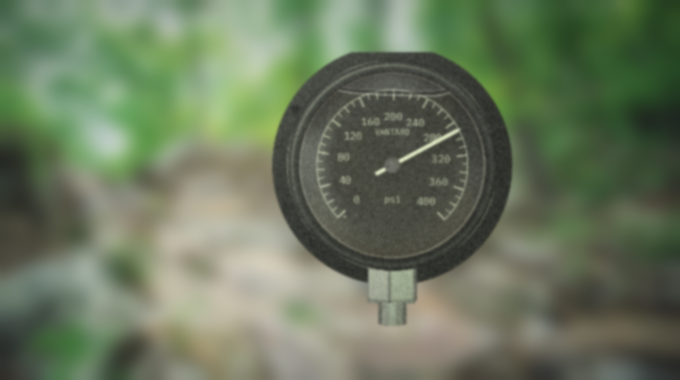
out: **290** psi
